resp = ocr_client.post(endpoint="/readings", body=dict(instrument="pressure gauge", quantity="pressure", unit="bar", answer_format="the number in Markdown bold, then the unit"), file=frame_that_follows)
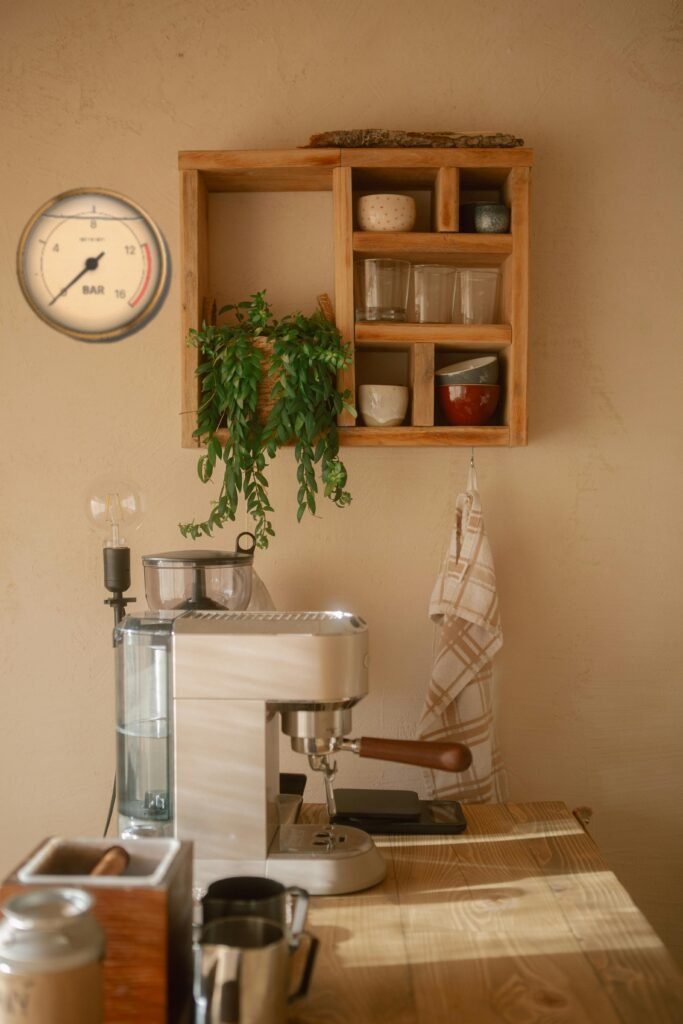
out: **0** bar
